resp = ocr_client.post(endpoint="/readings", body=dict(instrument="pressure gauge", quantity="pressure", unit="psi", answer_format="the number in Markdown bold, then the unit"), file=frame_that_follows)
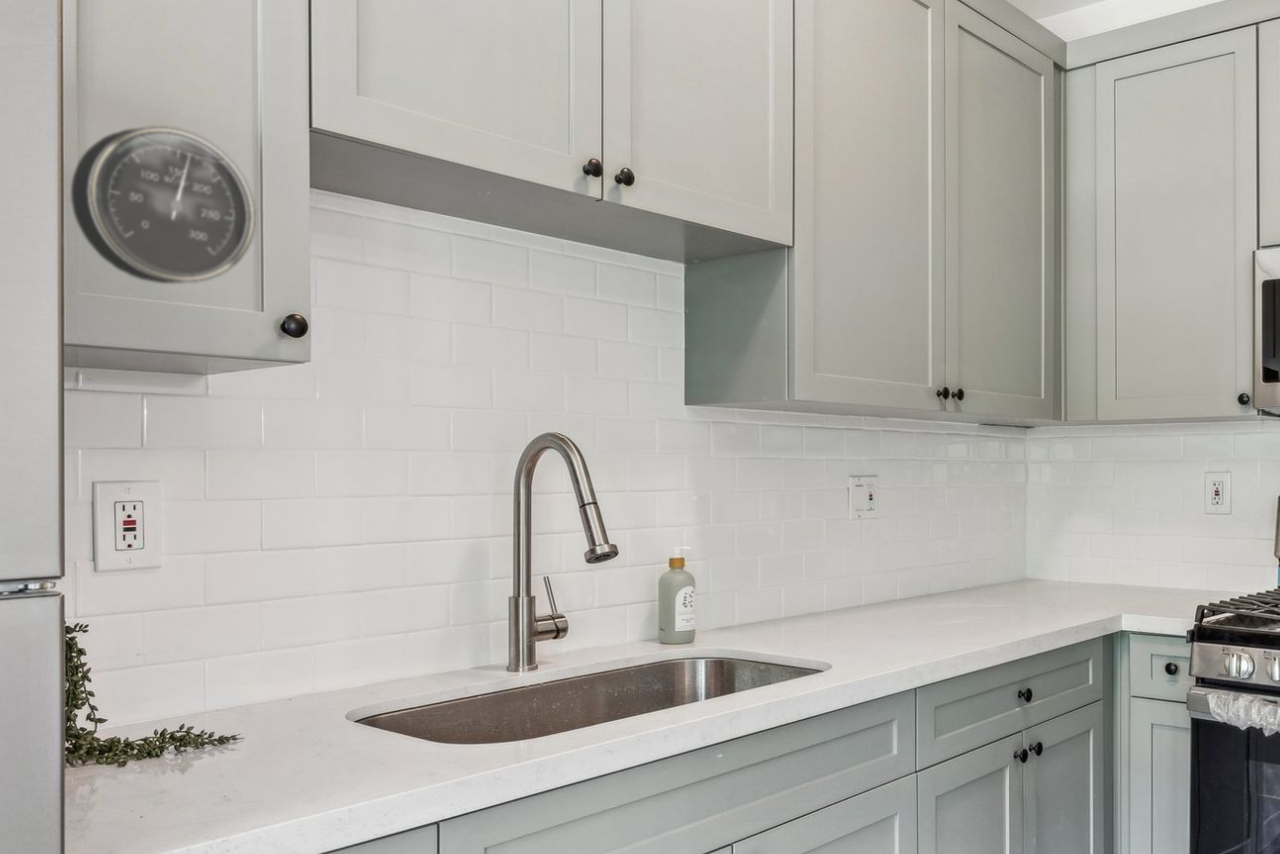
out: **160** psi
